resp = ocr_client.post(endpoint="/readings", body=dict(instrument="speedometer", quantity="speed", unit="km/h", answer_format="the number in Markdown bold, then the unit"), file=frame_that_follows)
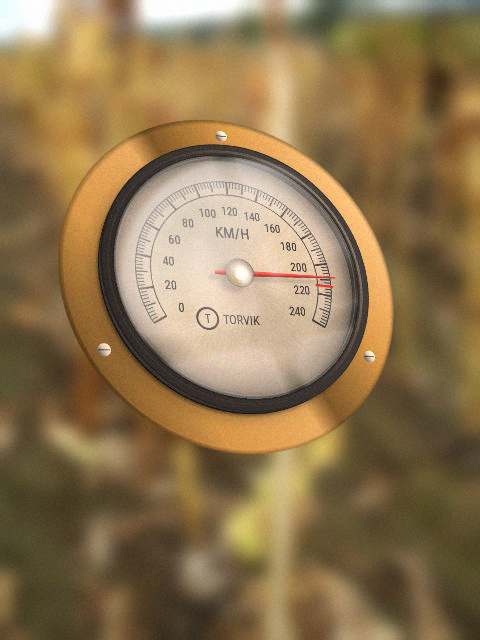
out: **210** km/h
